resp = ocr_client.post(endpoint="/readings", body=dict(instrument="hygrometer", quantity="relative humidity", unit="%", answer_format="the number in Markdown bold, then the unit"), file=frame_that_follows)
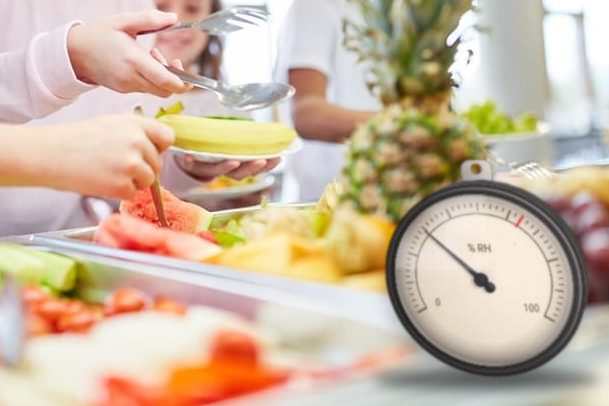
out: **30** %
